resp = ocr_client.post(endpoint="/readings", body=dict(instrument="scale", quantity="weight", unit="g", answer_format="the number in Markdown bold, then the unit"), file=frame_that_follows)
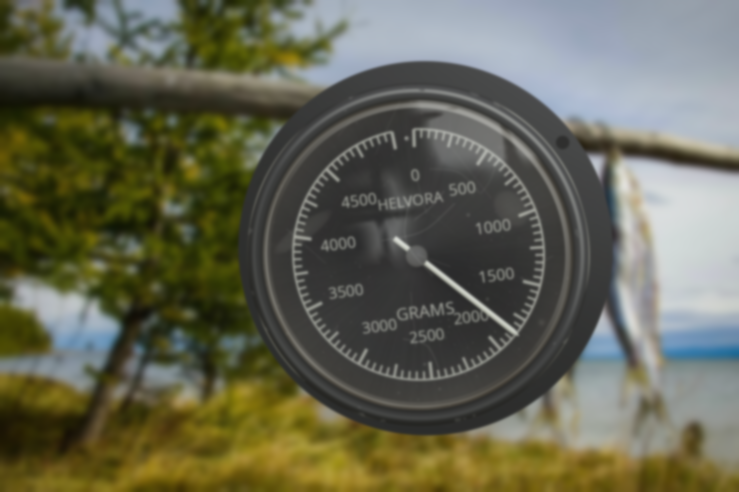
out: **1850** g
